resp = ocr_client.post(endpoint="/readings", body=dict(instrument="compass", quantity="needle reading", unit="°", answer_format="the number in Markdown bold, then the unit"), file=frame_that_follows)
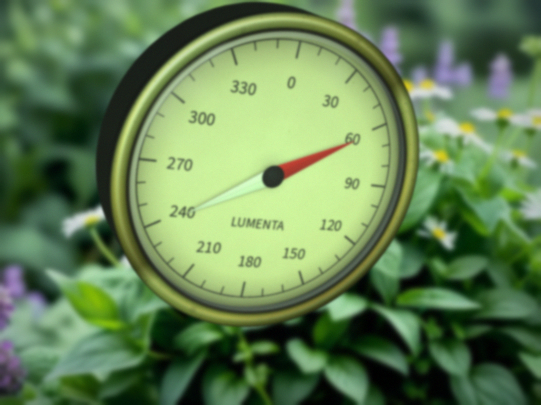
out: **60** °
